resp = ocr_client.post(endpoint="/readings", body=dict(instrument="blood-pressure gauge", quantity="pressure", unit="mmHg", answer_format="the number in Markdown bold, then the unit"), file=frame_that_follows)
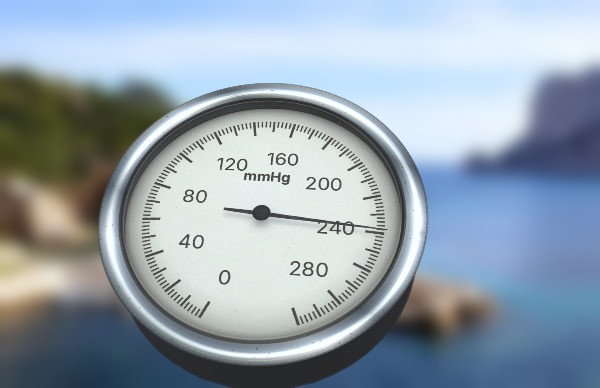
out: **240** mmHg
